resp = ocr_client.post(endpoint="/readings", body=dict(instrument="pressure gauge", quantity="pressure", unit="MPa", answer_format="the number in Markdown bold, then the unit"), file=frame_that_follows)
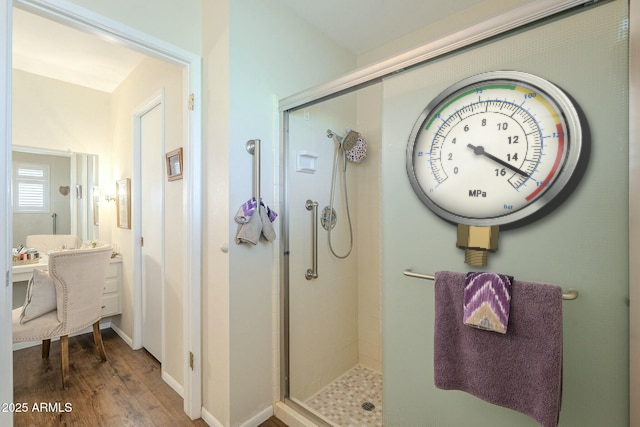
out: **15** MPa
